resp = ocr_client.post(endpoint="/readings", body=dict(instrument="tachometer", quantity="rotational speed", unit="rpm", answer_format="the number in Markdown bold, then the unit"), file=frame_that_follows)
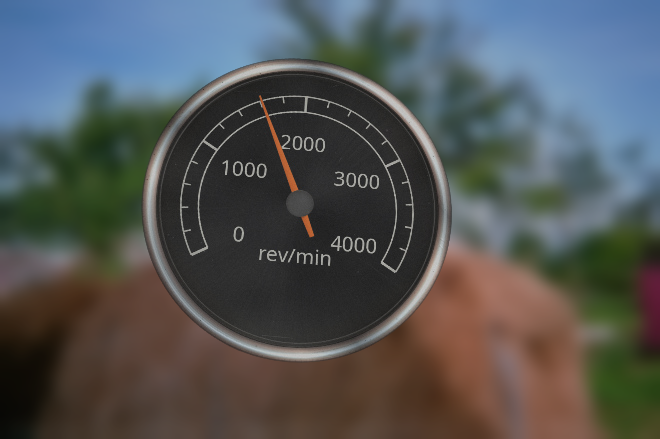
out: **1600** rpm
